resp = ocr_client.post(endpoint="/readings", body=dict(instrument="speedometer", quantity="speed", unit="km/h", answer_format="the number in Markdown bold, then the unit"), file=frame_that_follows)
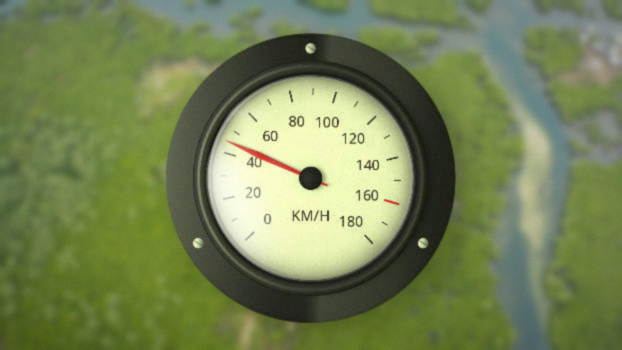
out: **45** km/h
